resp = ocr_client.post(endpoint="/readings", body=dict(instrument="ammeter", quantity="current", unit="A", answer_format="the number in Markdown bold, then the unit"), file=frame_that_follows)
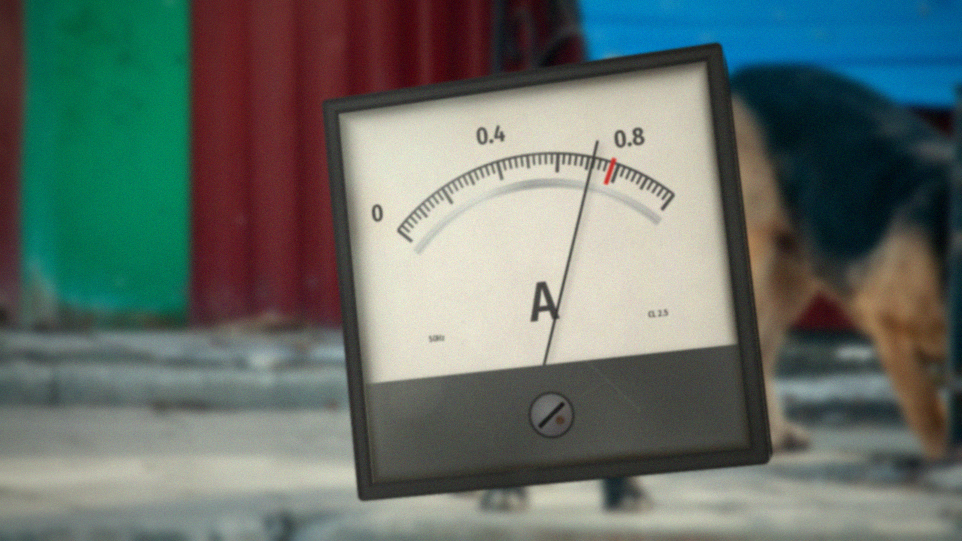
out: **0.72** A
